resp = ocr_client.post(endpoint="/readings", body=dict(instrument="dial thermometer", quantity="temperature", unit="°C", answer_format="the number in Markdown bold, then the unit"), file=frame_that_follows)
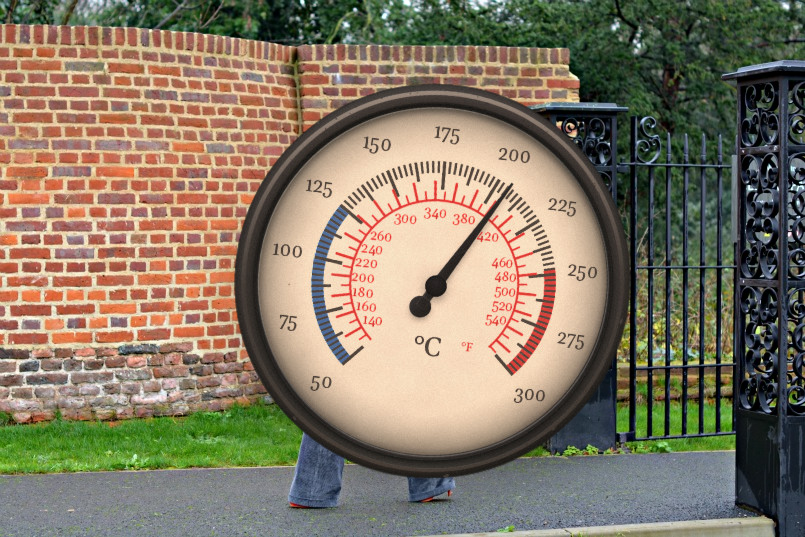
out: **205** °C
